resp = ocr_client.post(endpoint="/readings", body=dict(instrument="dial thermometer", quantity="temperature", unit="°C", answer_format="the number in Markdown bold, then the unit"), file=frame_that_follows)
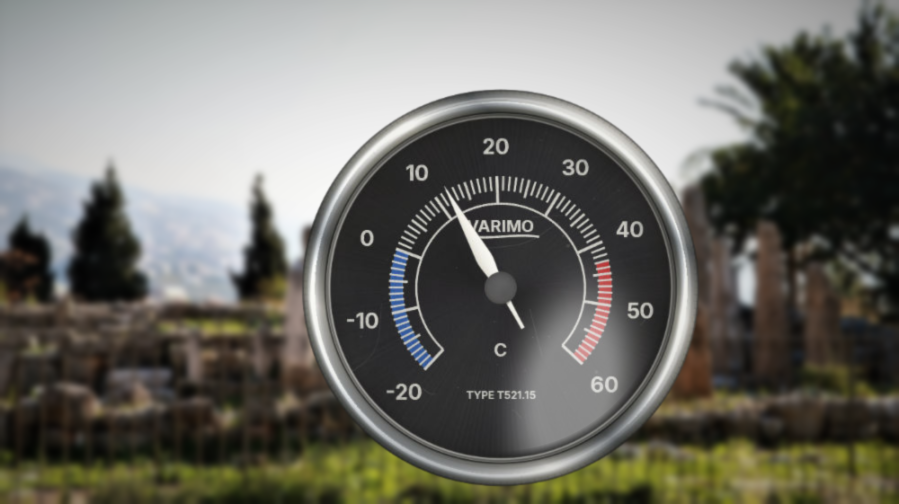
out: **12** °C
